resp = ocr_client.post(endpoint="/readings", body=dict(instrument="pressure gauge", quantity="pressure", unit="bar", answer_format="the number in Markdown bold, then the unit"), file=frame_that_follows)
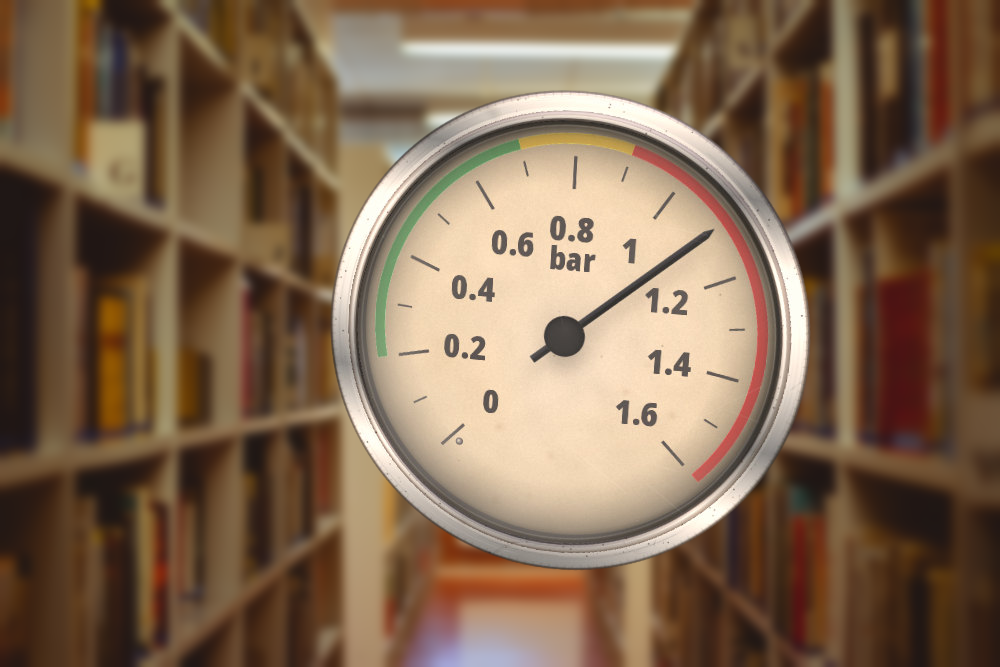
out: **1.1** bar
